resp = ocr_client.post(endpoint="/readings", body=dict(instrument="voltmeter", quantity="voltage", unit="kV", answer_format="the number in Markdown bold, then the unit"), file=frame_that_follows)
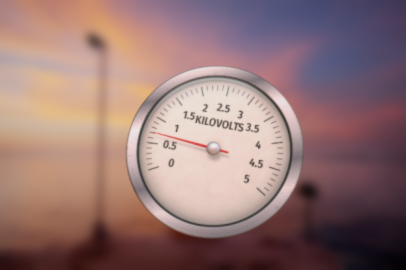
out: **0.7** kV
